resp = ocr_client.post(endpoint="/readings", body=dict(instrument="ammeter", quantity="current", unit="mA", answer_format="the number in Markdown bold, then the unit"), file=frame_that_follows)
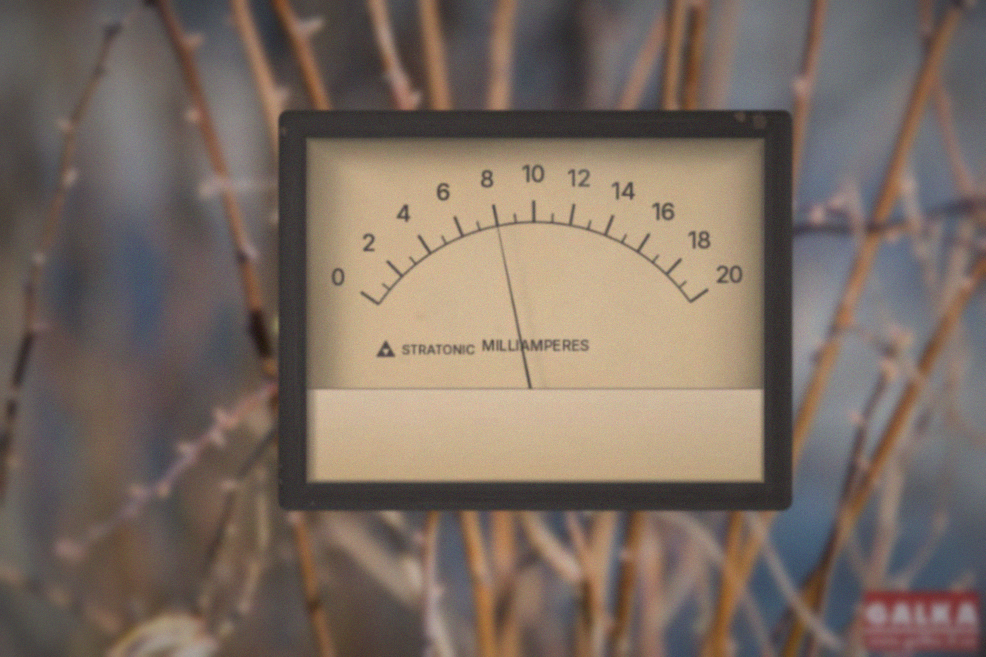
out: **8** mA
